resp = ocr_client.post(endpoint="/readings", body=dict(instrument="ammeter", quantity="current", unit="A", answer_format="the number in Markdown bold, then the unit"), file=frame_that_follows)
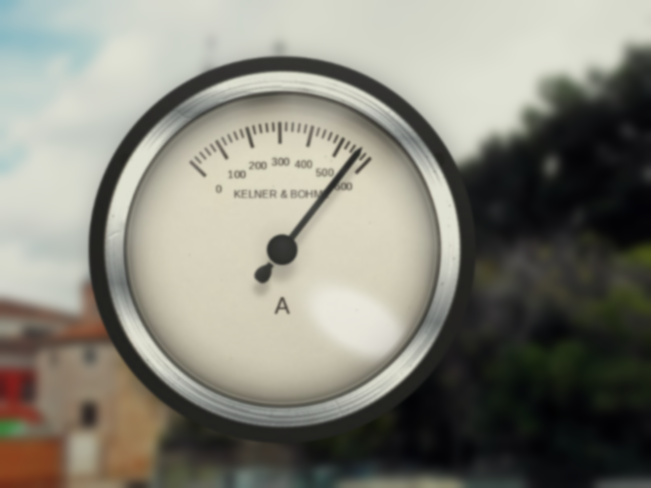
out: **560** A
